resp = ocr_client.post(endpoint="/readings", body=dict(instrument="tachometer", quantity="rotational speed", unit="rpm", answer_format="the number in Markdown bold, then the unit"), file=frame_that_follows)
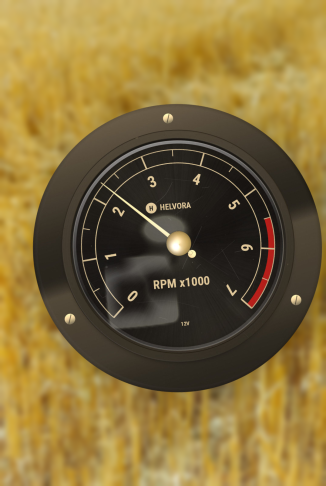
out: **2250** rpm
